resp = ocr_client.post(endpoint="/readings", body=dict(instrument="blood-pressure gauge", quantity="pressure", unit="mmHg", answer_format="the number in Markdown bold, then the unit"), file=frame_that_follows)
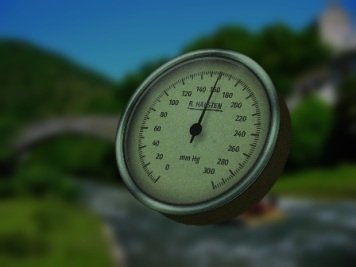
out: **160** mmHg
